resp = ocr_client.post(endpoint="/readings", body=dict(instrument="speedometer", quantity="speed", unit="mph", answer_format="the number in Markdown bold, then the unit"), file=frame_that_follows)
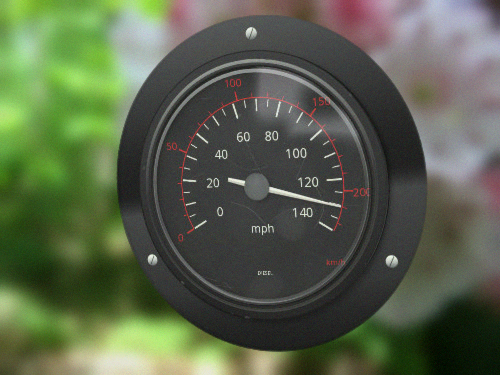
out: **130** mph
